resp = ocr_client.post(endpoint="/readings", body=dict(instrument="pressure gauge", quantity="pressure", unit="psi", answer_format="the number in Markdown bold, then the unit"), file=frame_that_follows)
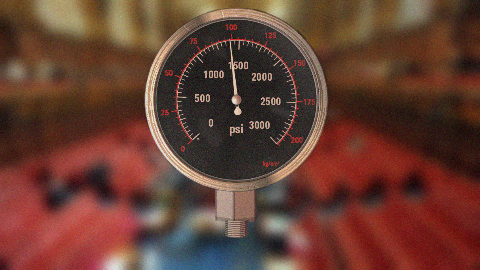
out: **1400** psi
